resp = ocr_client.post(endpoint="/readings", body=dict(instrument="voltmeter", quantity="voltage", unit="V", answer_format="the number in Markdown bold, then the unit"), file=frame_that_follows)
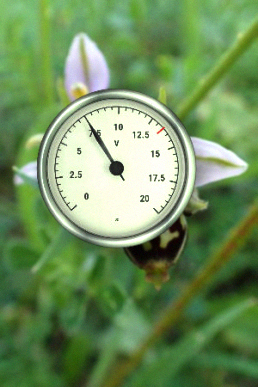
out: **7.5** V
